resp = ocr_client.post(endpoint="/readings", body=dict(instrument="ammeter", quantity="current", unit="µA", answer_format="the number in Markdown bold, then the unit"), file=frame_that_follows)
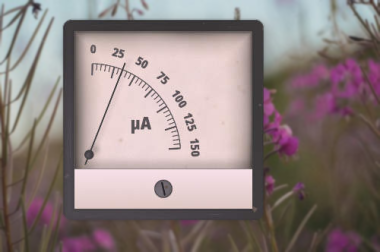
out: **35** µA
